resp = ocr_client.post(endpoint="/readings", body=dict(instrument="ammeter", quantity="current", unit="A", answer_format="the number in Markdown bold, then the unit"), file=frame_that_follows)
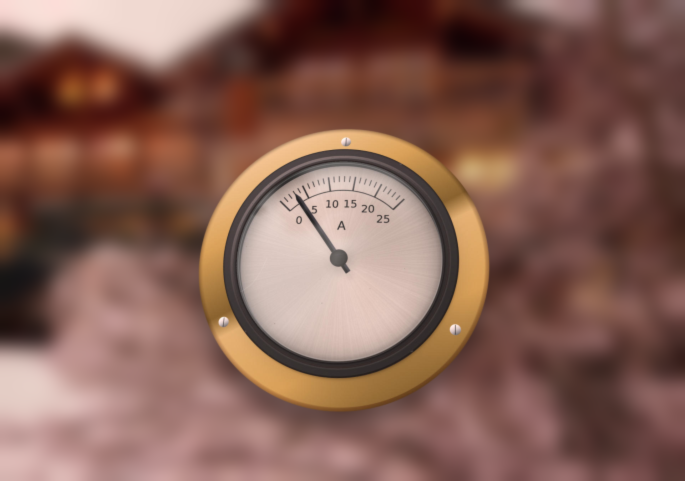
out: **3** A
